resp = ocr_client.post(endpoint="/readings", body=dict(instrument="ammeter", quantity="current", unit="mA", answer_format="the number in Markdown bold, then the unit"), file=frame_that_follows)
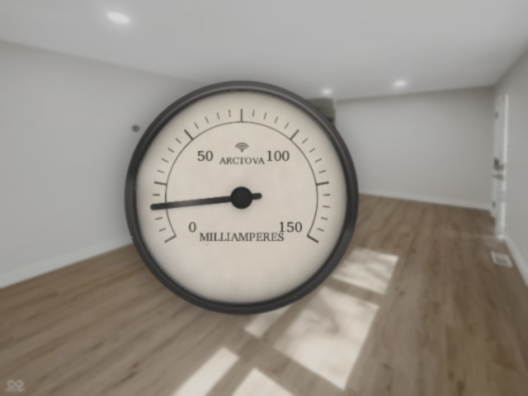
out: **15** mA
